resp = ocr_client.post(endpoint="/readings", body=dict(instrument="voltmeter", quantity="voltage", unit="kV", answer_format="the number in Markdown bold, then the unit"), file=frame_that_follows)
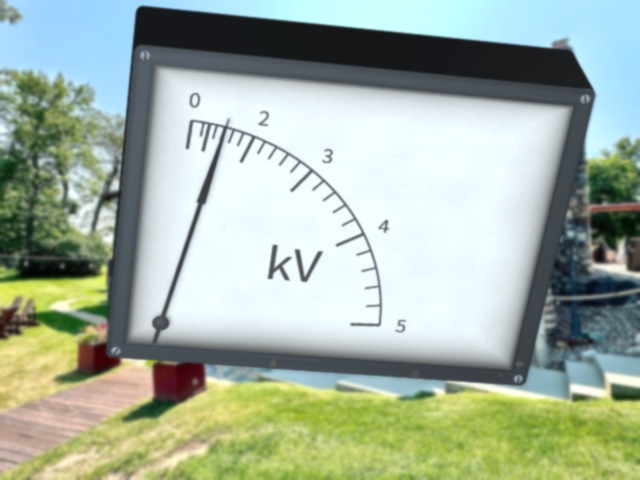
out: **1.4** kV
